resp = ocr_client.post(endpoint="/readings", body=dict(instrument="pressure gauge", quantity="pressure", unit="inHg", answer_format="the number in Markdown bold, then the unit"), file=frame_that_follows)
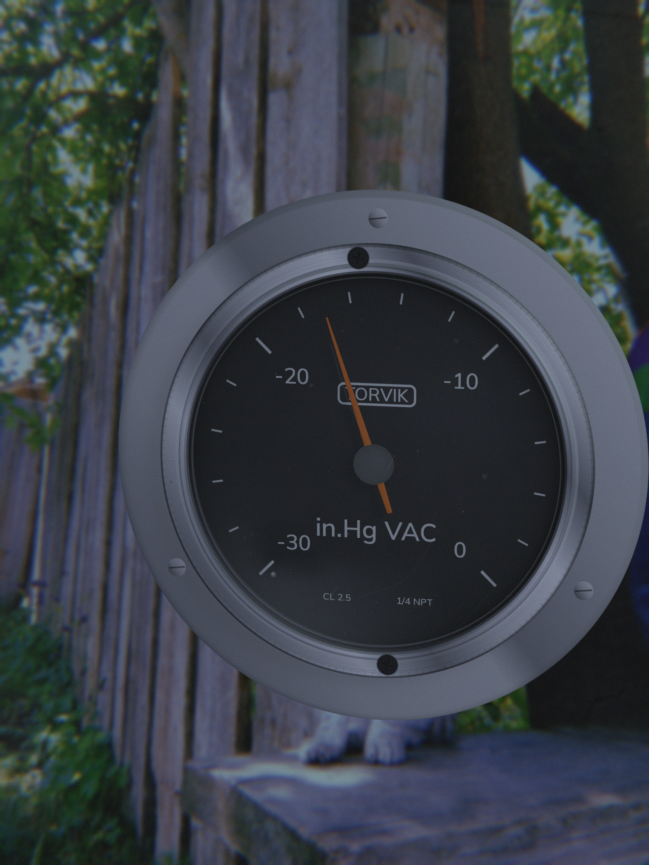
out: **-17** inHg
